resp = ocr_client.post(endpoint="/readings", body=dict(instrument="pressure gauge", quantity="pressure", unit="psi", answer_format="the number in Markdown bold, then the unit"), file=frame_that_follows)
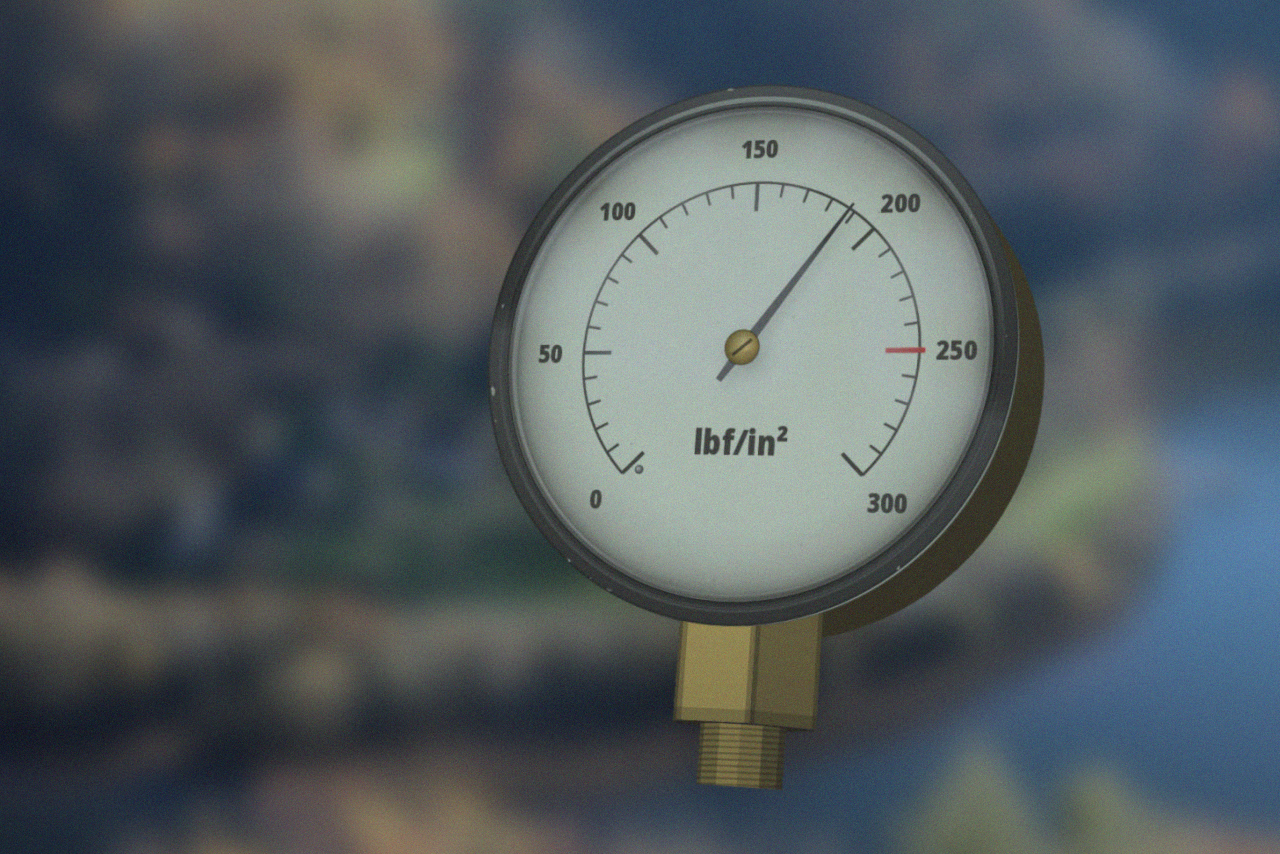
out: **190** psi
